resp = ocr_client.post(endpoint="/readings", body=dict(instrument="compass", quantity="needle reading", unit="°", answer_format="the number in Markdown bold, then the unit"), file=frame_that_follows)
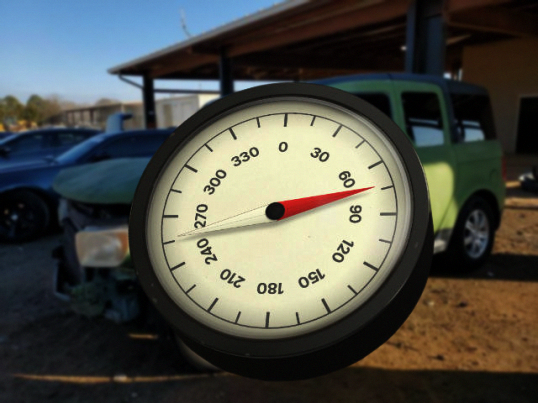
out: **75** °
